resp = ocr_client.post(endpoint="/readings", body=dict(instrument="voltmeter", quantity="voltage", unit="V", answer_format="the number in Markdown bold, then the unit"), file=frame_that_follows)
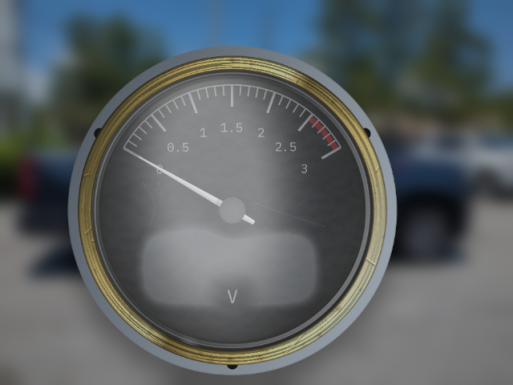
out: **0** V
